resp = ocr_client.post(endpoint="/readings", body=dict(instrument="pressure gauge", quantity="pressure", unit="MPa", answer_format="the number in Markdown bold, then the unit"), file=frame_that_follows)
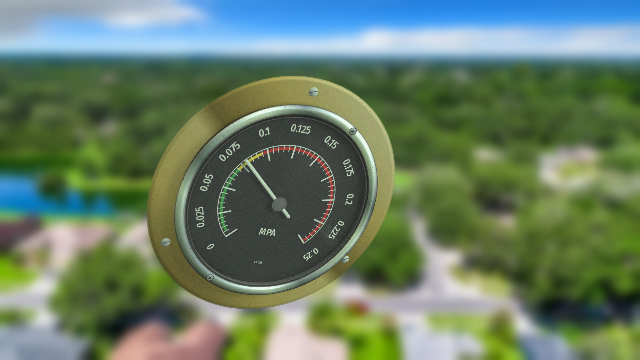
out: **0.08** MPa
